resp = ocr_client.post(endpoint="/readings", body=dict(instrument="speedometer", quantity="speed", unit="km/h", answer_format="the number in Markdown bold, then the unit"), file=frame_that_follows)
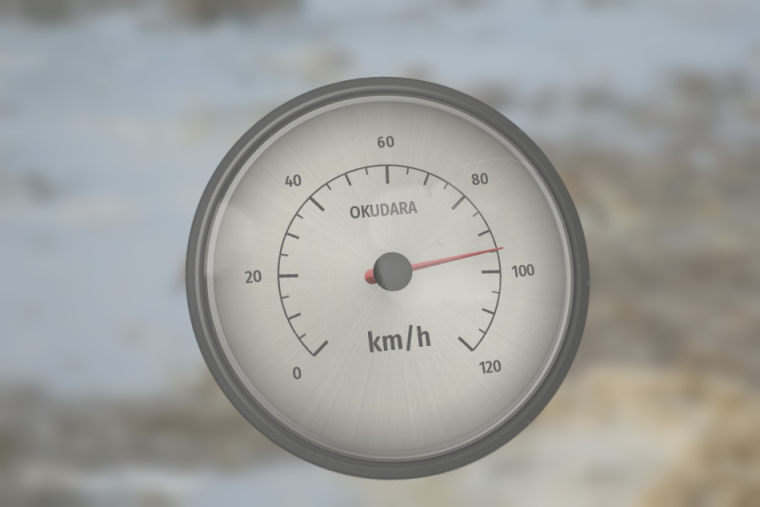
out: **95** km/h
